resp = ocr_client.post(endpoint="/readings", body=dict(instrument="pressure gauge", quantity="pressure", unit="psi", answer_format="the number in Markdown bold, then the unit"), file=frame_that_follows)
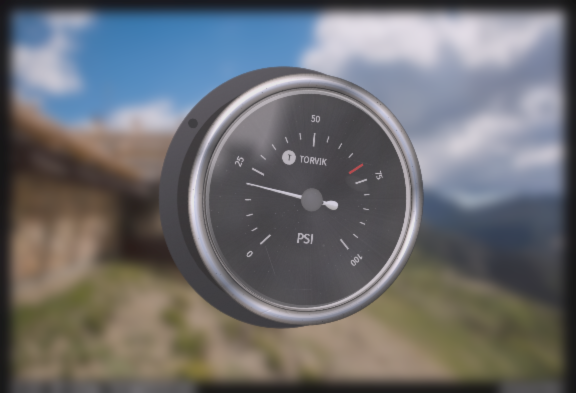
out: **20** psi
